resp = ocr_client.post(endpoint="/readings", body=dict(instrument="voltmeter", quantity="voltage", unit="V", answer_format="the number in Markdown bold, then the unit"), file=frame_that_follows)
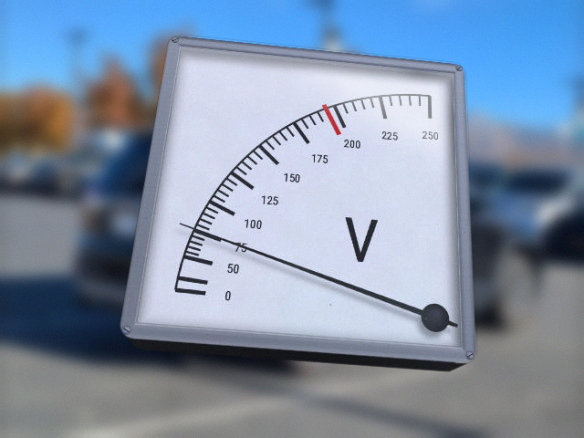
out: **75** V
